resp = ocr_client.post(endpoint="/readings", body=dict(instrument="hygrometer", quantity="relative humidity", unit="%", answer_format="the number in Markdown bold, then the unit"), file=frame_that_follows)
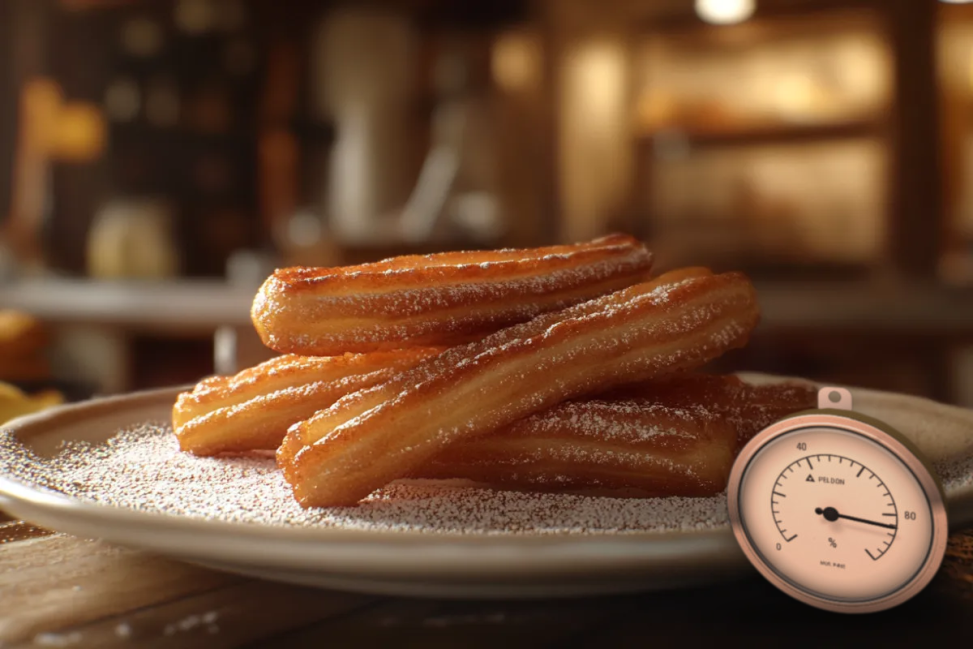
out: **84** %
